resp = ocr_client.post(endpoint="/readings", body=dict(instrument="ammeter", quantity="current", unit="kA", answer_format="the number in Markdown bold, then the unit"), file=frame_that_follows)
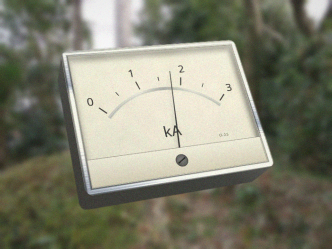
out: **1.75** kA
